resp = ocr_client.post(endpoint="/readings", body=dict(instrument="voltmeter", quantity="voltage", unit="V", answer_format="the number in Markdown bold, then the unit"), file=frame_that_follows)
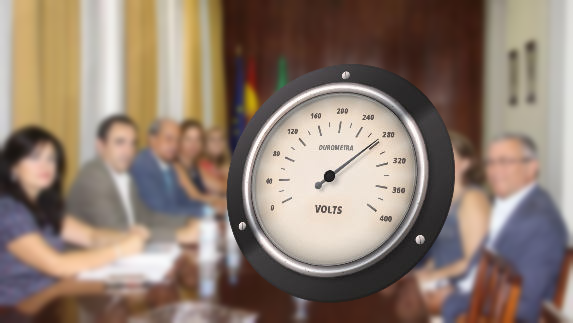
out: **280** V
